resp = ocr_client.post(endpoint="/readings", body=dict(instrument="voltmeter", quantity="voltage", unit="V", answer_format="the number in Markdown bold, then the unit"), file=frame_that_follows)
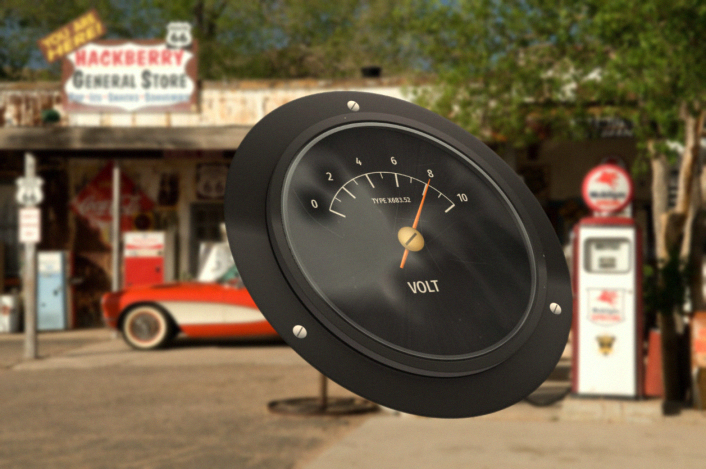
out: **8** V
